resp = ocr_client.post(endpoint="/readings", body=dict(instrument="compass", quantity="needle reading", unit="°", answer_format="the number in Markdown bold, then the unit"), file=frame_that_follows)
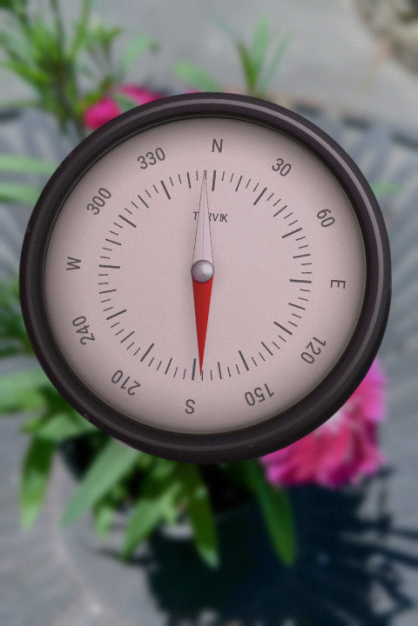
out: **175** °
